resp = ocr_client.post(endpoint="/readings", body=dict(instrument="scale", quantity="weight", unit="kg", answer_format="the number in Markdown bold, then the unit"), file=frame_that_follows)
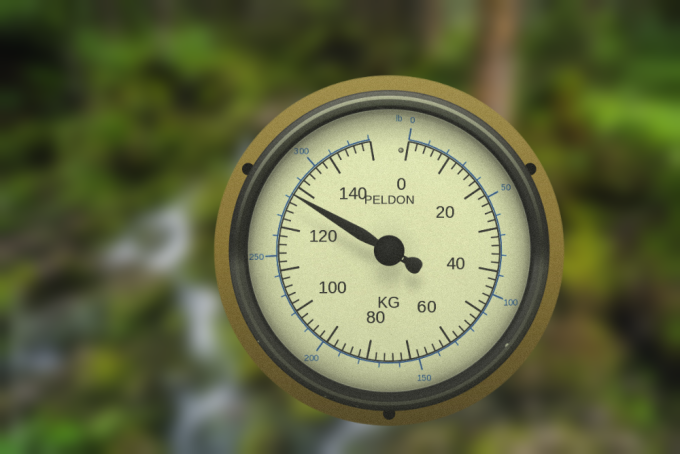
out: **128** kg
